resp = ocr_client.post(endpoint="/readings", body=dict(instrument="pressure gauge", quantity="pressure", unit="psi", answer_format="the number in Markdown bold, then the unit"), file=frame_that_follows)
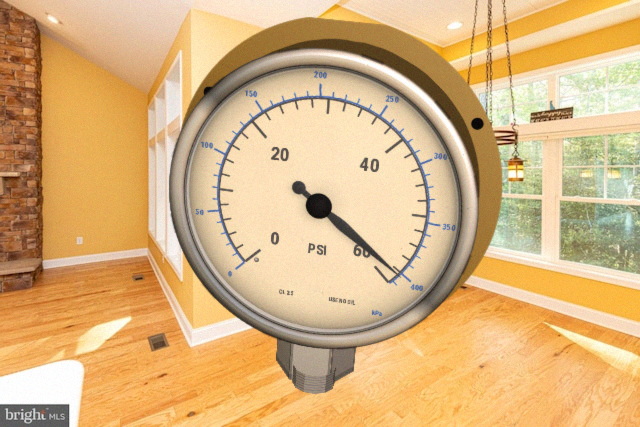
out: **58** psi
